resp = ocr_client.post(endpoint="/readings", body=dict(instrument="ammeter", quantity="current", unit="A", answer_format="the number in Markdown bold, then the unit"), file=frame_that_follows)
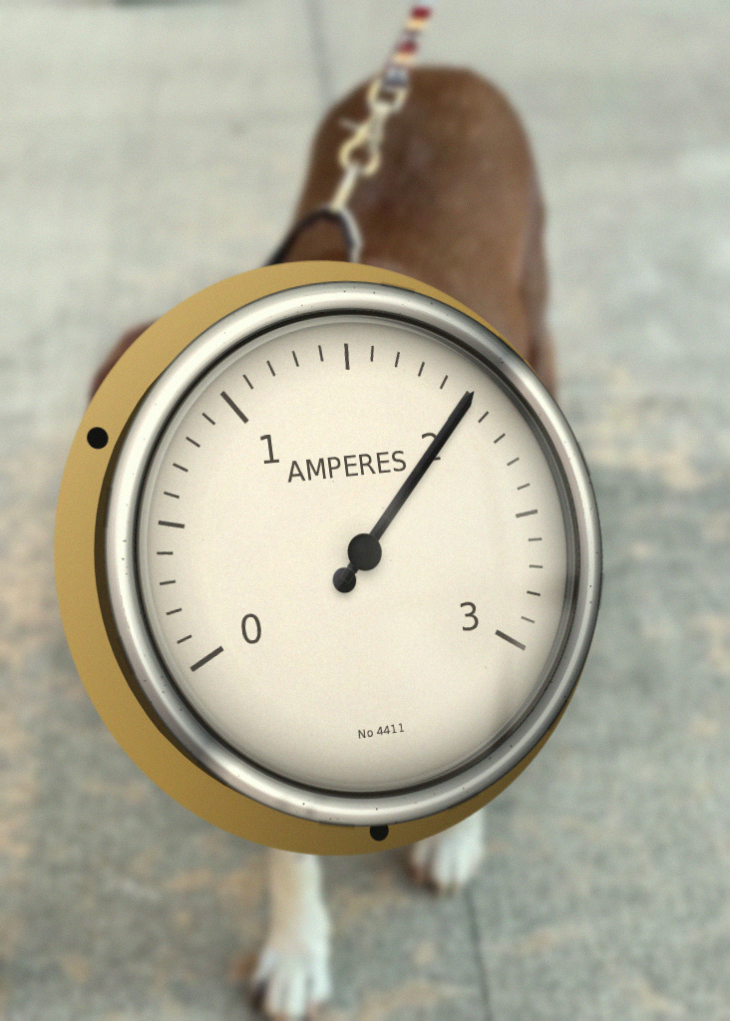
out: **2** A
